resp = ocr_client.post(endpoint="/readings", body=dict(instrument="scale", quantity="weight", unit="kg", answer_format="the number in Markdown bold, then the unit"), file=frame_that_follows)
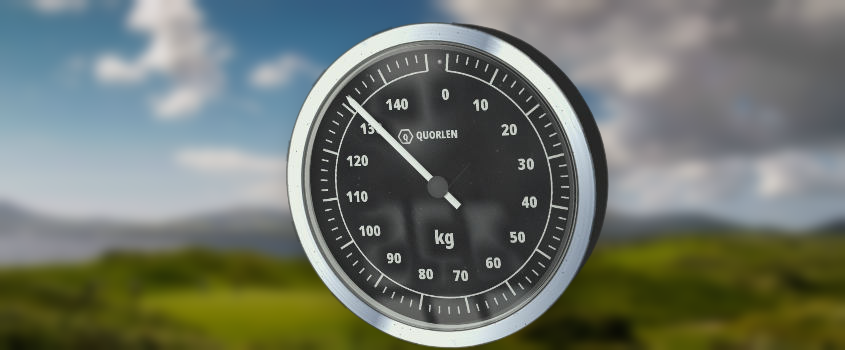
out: **132** kg
